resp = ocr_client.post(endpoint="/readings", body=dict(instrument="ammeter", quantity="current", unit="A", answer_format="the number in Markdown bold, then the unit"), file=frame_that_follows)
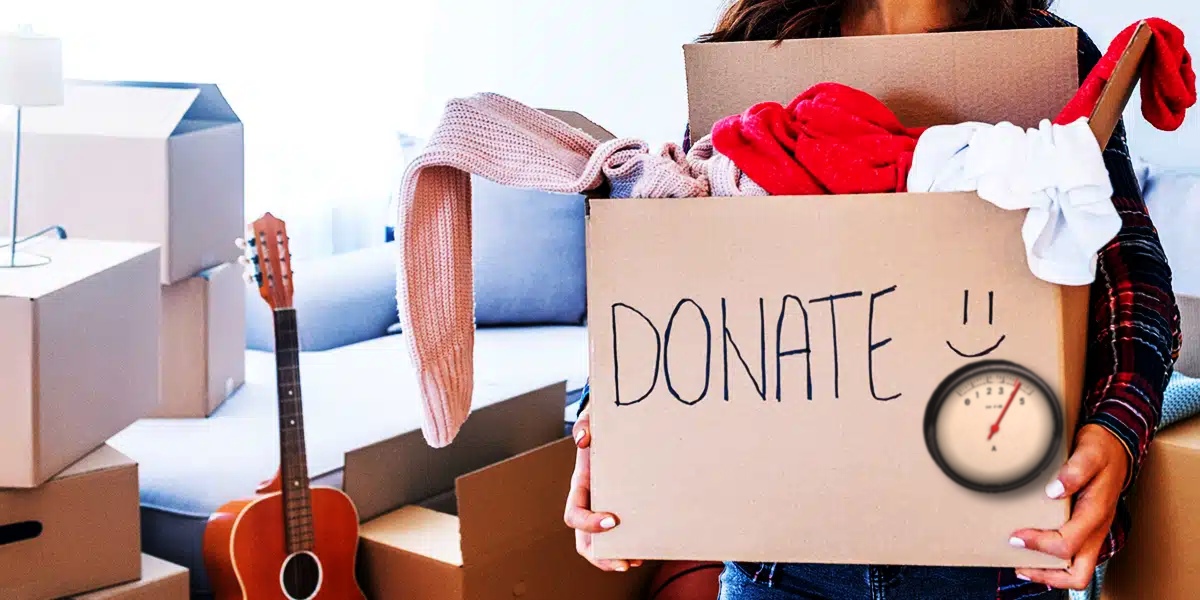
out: **4** A
